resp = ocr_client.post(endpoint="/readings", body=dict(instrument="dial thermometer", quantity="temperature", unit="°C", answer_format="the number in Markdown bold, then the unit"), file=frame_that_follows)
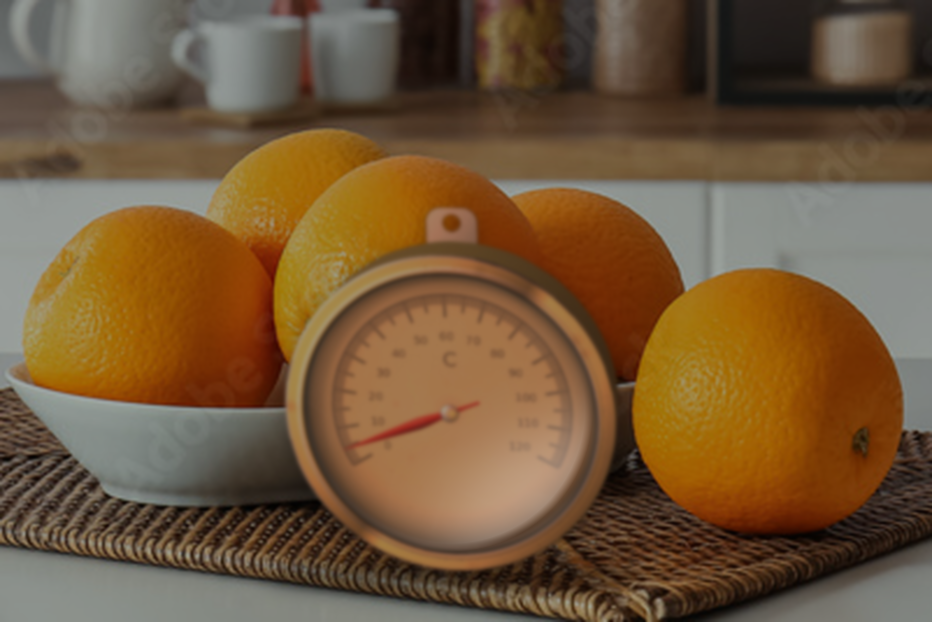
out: **5** °C
